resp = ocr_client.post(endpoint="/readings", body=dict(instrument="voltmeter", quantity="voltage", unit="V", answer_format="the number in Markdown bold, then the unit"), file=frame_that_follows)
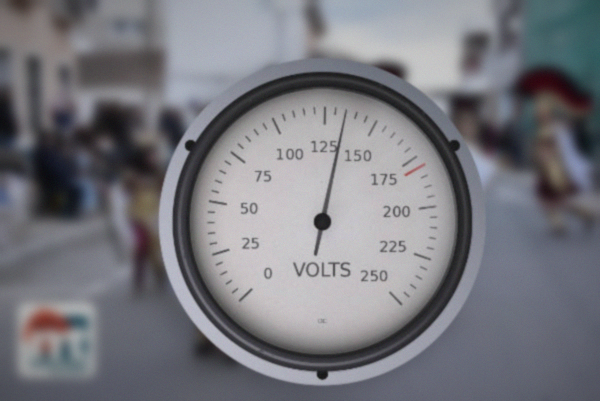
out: **135** V
